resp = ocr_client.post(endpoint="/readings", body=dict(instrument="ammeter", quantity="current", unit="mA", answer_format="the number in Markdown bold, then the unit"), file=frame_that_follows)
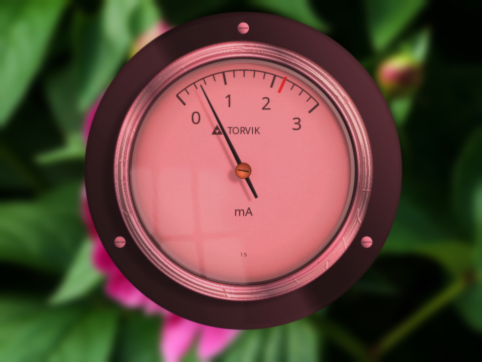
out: **0.5** mA
